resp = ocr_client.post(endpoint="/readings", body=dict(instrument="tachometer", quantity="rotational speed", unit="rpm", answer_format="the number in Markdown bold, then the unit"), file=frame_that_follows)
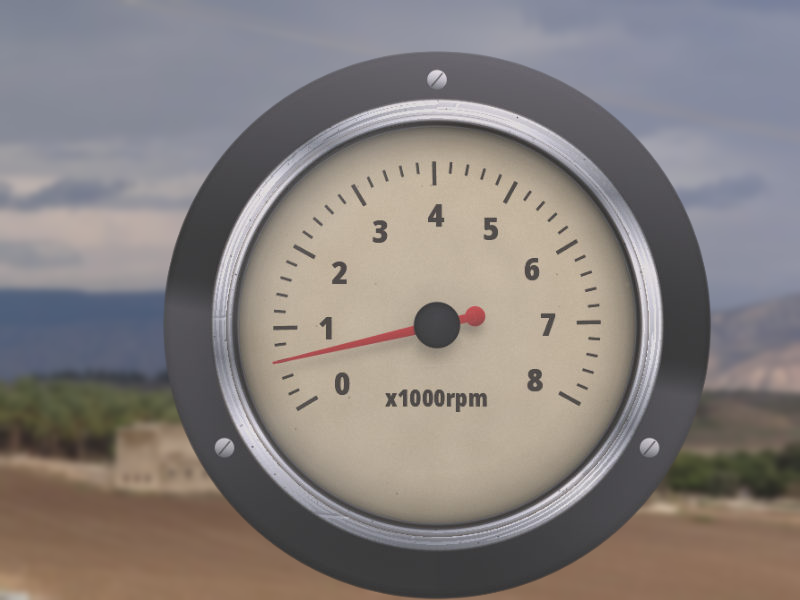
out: **600** rpm
